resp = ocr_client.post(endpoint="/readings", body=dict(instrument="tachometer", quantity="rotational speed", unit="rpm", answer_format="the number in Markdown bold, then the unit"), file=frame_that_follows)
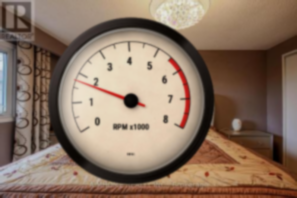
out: **1750** rpm
